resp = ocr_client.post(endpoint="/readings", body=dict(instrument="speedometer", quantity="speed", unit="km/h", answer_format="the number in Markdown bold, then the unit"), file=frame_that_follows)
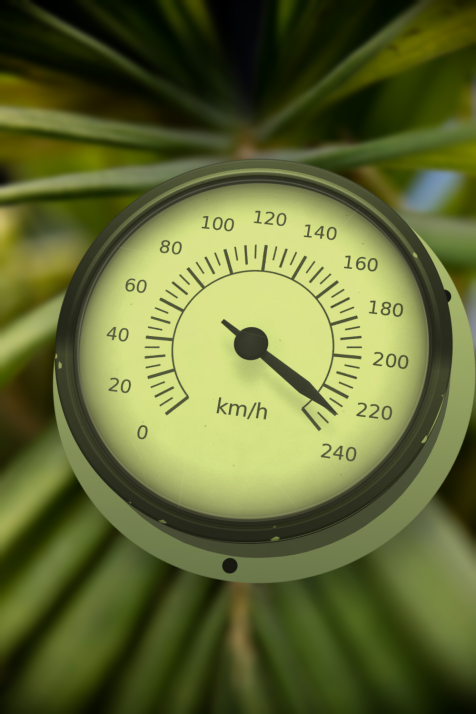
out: **230** km/h
